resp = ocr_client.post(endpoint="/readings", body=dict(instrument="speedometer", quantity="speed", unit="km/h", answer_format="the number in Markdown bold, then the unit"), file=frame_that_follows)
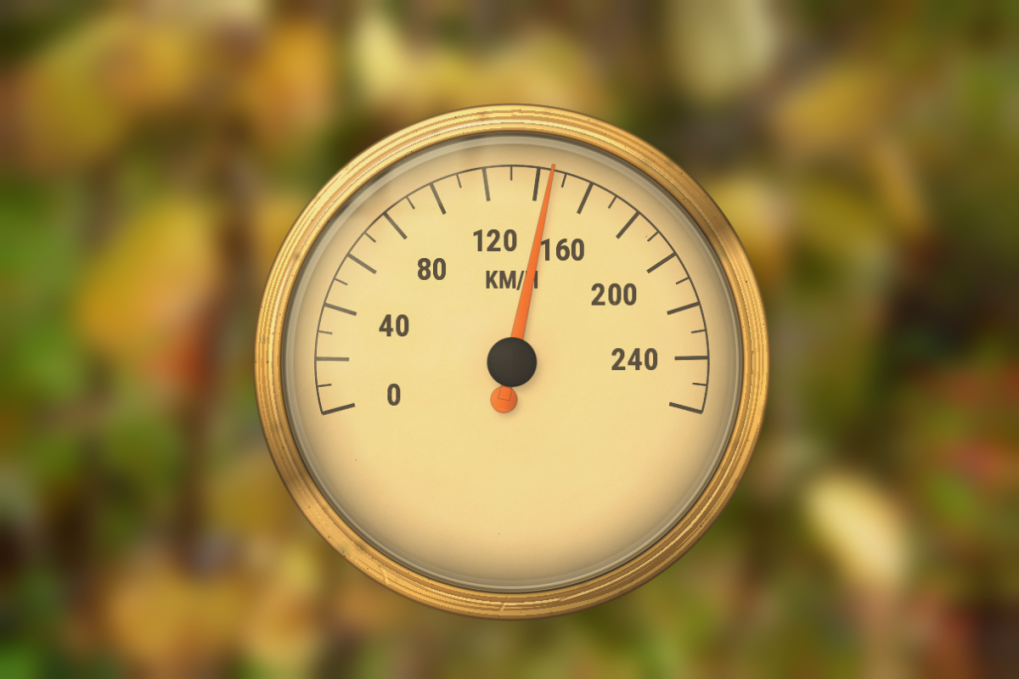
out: **145** km/h
